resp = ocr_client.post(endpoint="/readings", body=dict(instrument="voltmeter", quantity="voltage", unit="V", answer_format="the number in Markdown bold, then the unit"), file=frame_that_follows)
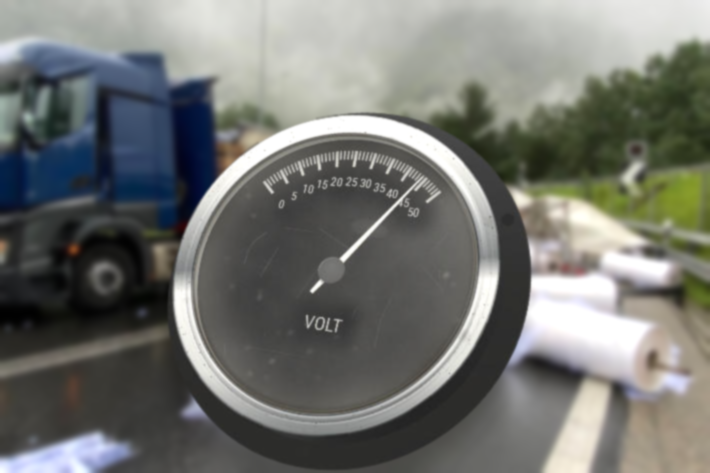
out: **45** V
